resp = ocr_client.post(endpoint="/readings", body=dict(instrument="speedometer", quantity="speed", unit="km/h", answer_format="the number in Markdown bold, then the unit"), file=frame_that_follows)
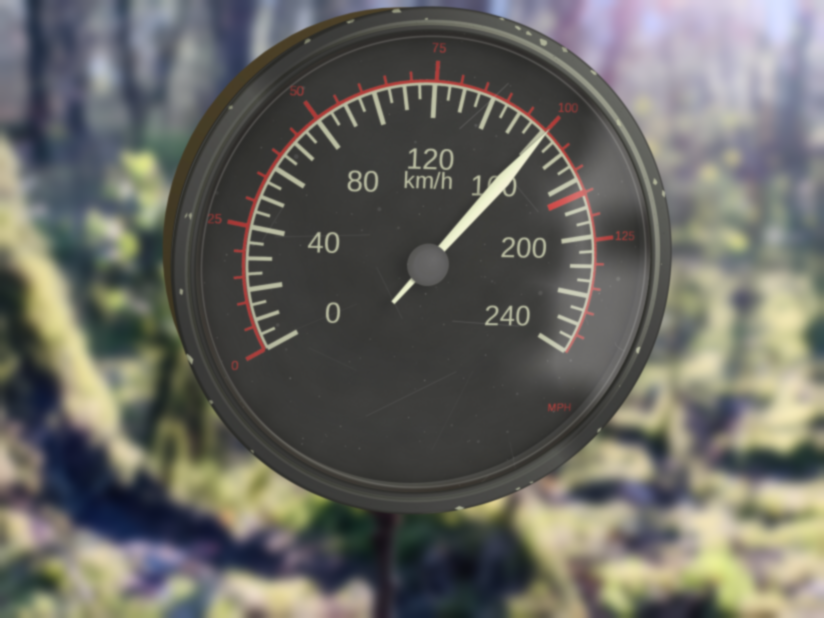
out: **160** km/h
